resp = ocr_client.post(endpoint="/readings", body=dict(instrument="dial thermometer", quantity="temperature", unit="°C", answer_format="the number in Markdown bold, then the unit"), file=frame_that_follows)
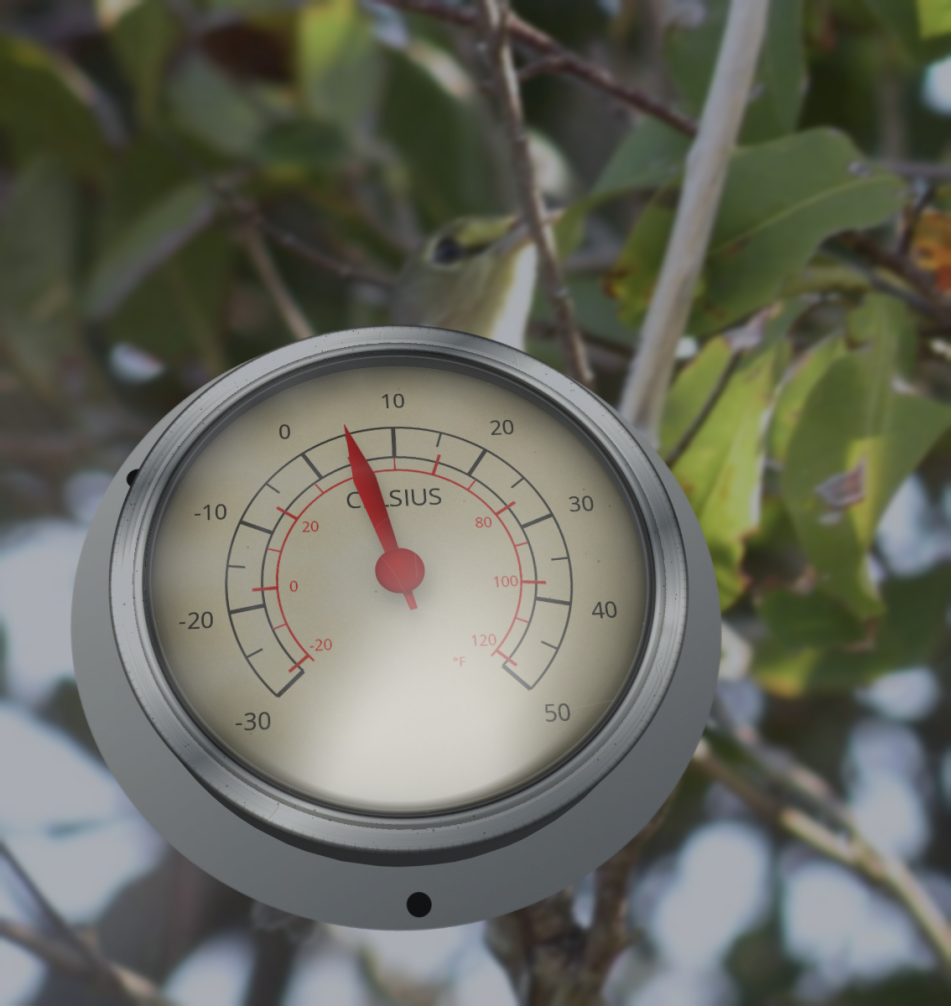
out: **5** °C
